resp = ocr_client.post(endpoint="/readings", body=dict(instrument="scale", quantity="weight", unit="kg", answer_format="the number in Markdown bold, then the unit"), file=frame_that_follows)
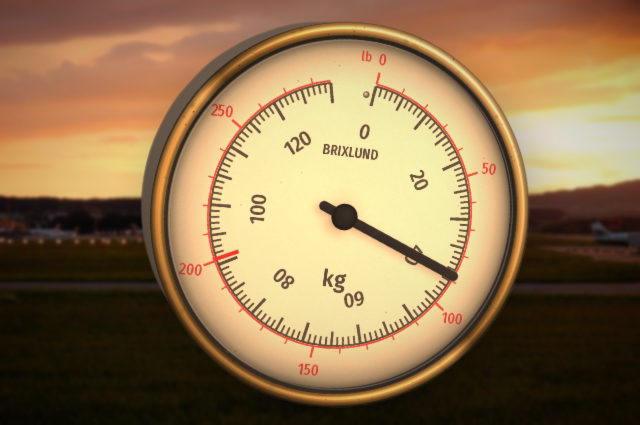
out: **40** kg
